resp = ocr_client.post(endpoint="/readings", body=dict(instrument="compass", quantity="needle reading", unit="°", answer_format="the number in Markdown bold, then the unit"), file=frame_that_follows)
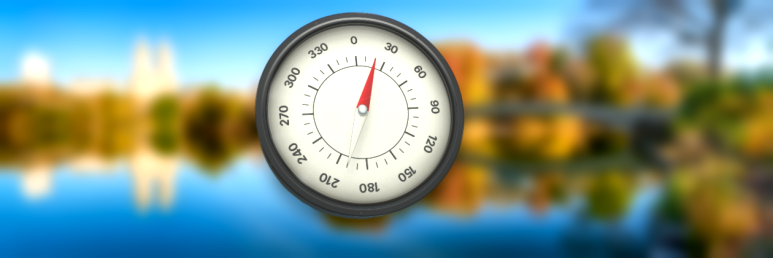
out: **20** °
